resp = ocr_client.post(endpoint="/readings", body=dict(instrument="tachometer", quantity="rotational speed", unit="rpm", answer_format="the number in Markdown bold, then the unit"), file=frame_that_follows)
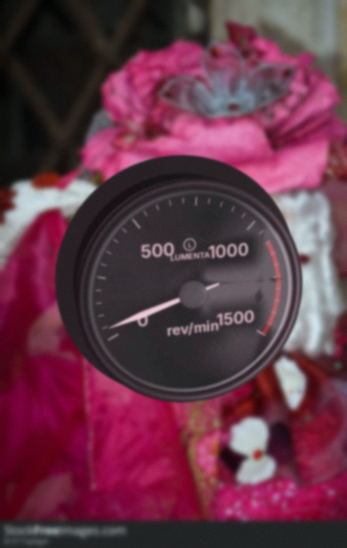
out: **50** rpm
